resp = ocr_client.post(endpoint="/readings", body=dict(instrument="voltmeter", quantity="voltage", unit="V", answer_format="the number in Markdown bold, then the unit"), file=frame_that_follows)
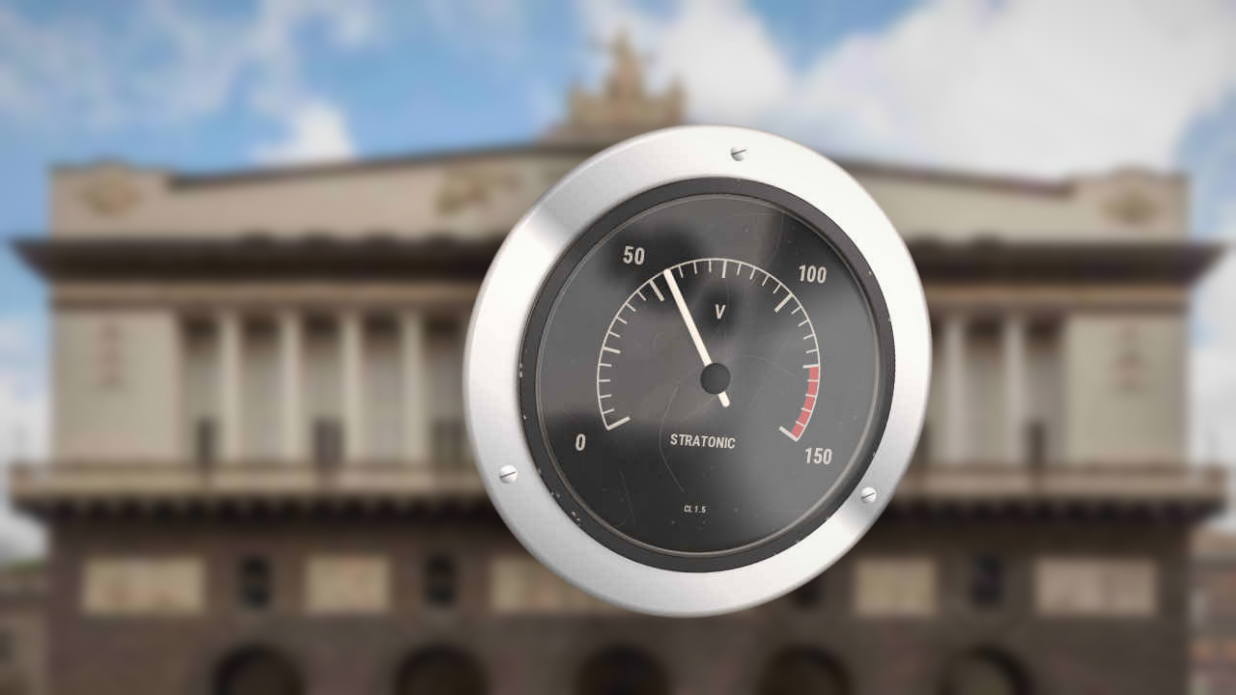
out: **55** V
